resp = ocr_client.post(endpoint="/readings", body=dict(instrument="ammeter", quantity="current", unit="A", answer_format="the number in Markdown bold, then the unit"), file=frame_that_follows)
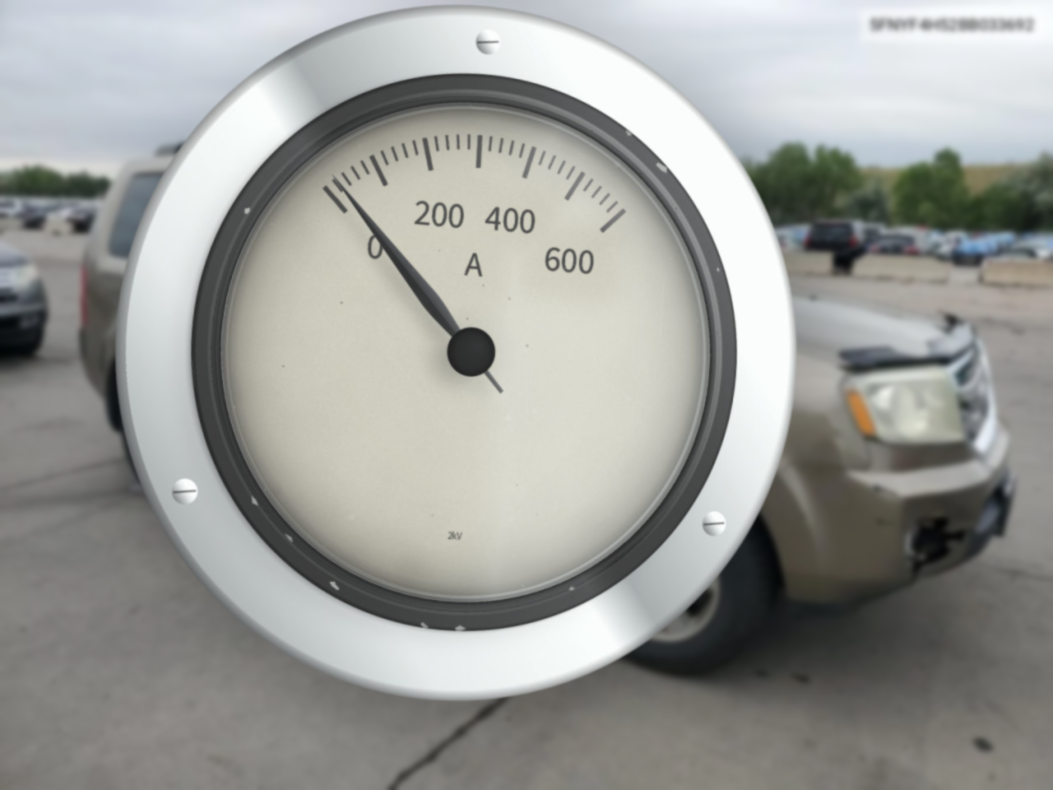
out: **20** A
